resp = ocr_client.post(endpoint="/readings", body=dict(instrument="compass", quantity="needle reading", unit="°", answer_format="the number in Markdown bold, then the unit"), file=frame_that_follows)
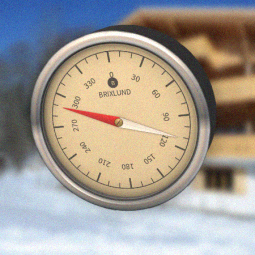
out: **290** °
